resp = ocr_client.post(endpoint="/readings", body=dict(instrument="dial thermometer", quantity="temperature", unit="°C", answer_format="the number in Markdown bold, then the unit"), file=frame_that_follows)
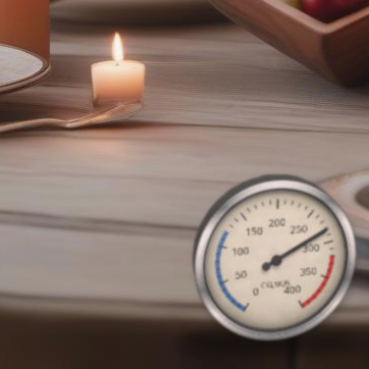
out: **280** °C
